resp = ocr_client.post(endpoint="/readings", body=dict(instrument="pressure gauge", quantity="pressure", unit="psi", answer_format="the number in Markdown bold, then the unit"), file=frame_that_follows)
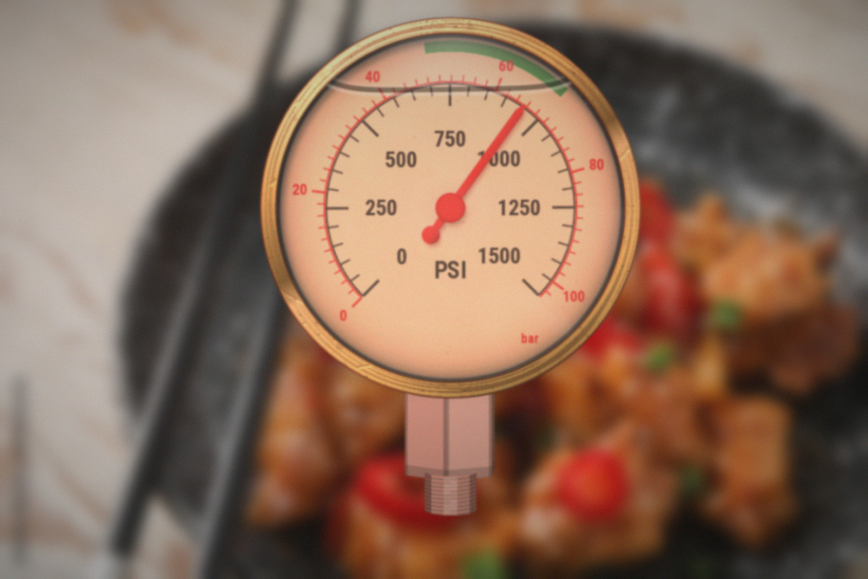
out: **950** psi
